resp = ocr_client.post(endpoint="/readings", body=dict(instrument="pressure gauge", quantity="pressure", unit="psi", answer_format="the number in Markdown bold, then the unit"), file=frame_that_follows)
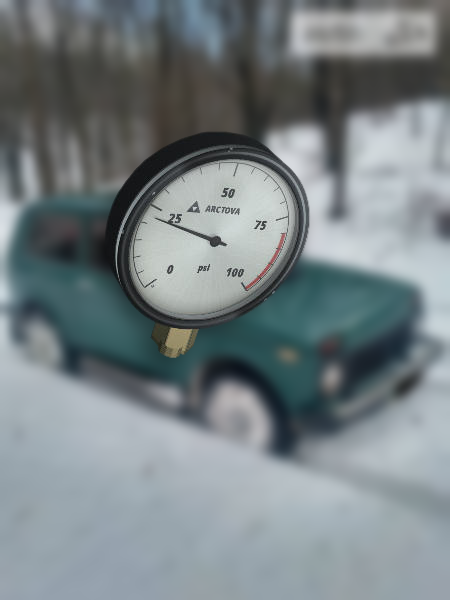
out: **22.5** psi
